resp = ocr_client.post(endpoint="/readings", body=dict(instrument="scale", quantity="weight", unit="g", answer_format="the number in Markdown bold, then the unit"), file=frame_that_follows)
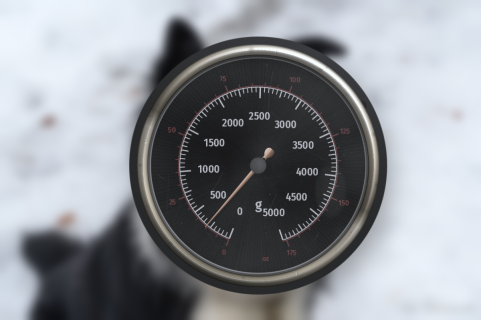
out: **300** g
